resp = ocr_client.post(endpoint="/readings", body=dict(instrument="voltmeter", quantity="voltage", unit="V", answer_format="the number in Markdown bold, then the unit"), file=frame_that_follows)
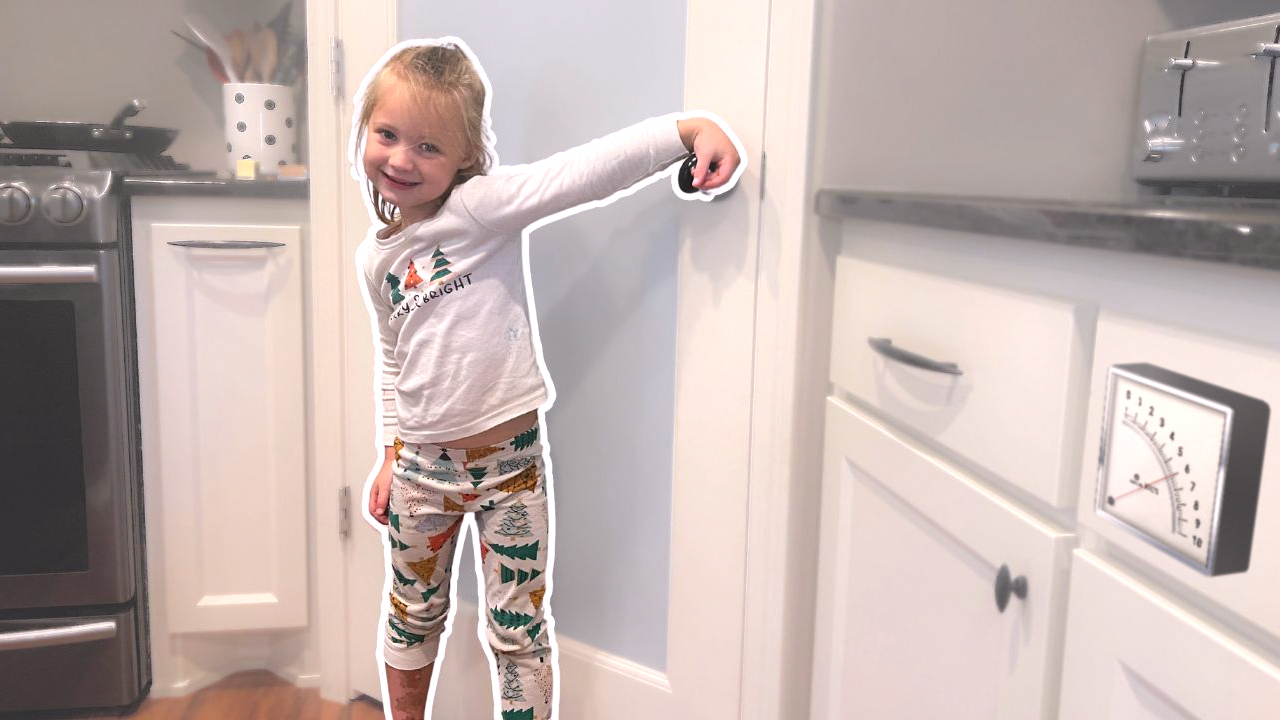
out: **6** V
